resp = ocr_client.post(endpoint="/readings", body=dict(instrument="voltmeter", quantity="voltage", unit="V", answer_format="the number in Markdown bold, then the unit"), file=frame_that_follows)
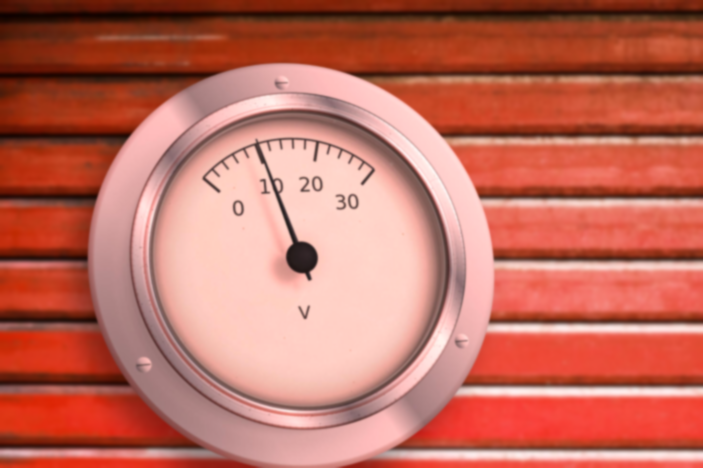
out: **10** V
